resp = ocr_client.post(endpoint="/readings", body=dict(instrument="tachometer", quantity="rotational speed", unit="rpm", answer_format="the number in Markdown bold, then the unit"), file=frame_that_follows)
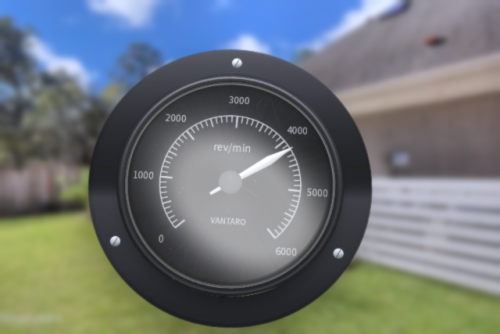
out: **4200** rpm
